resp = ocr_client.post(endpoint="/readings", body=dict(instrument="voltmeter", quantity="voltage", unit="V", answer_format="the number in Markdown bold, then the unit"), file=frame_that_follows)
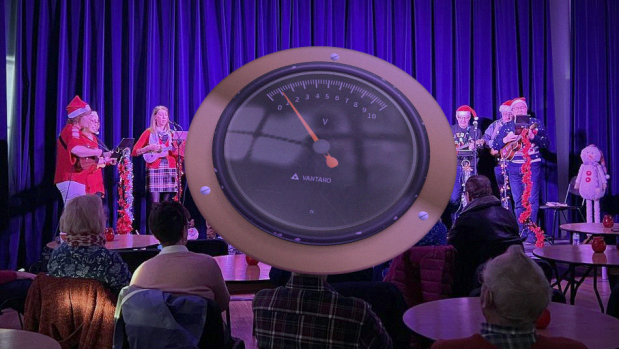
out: **1** V
